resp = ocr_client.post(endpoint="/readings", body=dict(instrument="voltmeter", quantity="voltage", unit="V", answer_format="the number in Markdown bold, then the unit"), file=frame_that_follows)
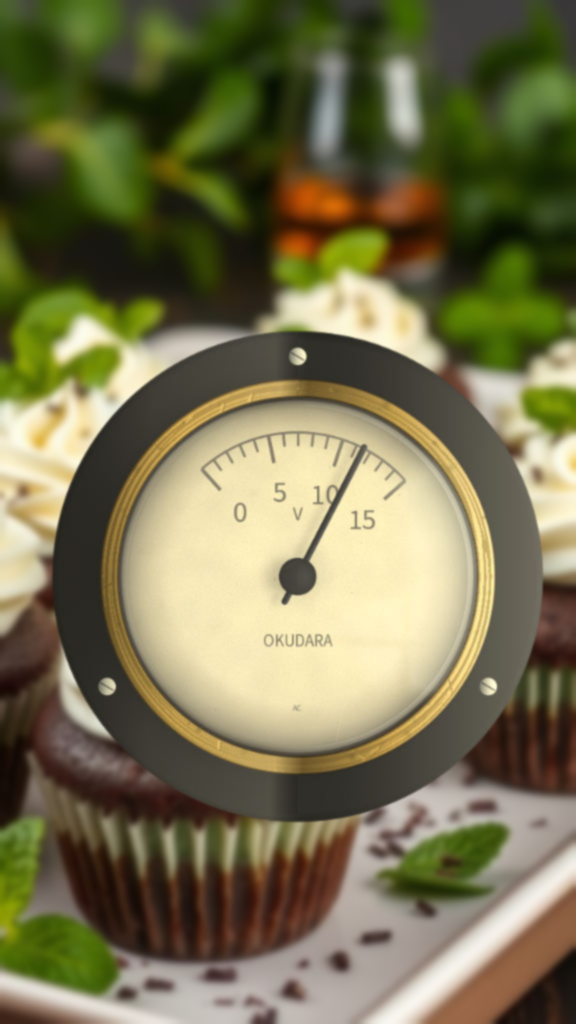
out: **11.5** V
